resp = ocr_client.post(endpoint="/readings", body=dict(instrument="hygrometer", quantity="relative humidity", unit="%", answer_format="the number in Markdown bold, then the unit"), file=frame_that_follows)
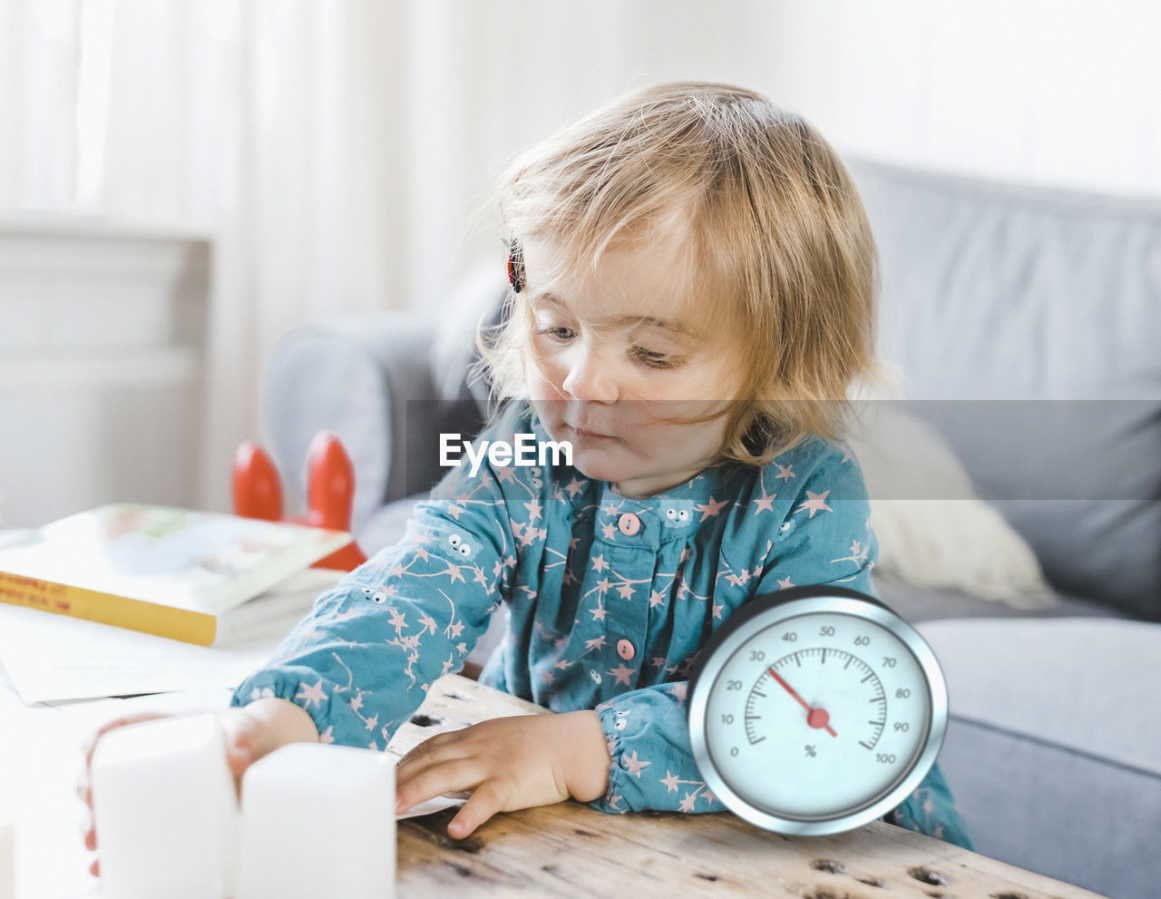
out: **30** %
